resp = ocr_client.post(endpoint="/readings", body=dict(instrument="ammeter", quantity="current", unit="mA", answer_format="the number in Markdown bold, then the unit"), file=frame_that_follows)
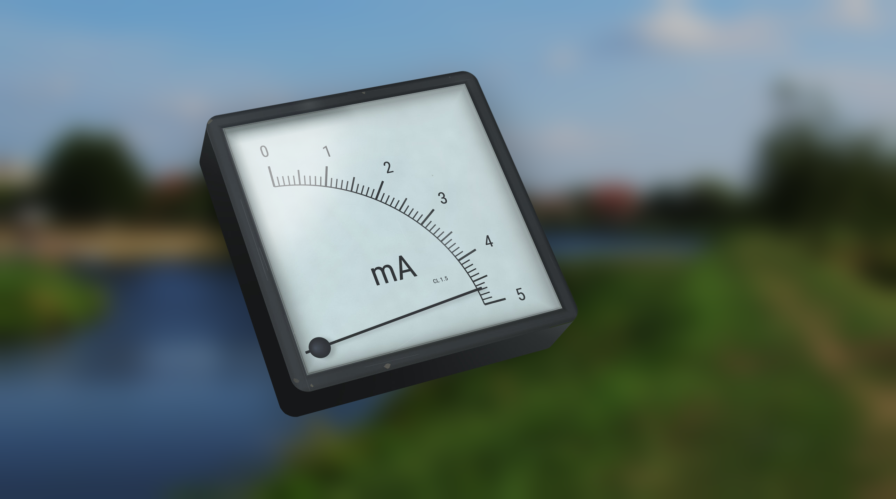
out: **4.7** mA
